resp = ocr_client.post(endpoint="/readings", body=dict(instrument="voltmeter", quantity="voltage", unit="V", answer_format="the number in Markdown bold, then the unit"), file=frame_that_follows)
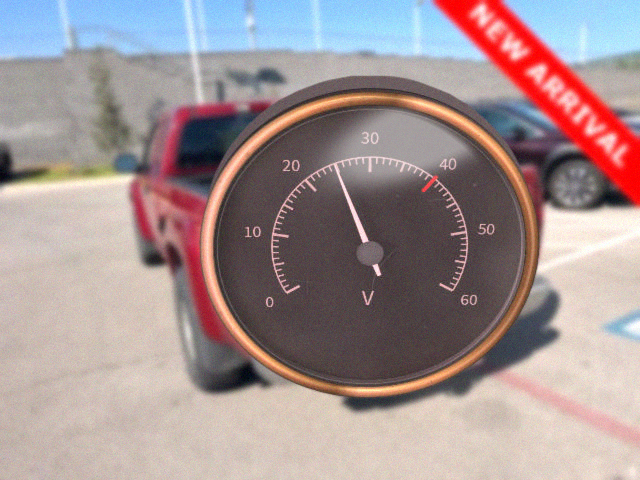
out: **25** V
